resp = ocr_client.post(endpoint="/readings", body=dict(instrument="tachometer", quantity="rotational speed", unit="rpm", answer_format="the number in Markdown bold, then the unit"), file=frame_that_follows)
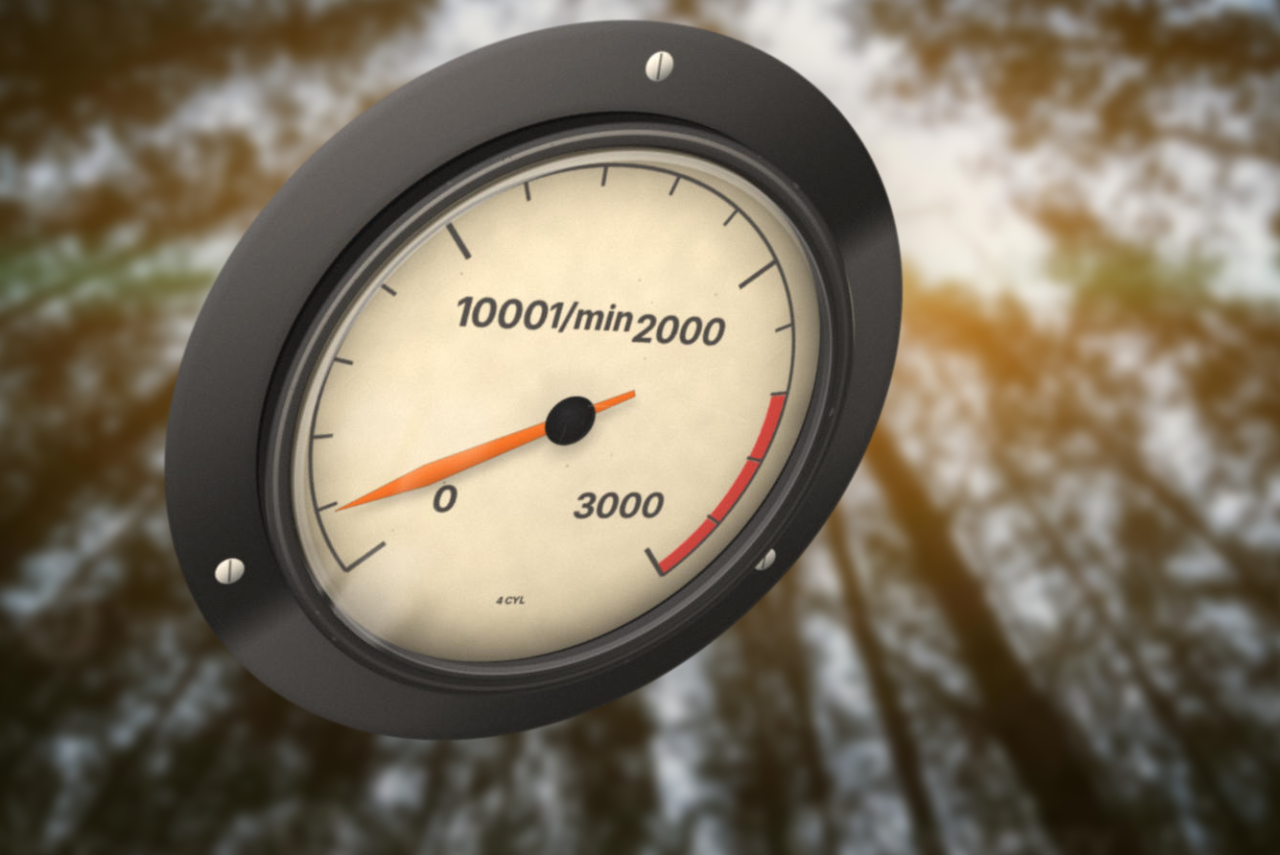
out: **200** rpm
